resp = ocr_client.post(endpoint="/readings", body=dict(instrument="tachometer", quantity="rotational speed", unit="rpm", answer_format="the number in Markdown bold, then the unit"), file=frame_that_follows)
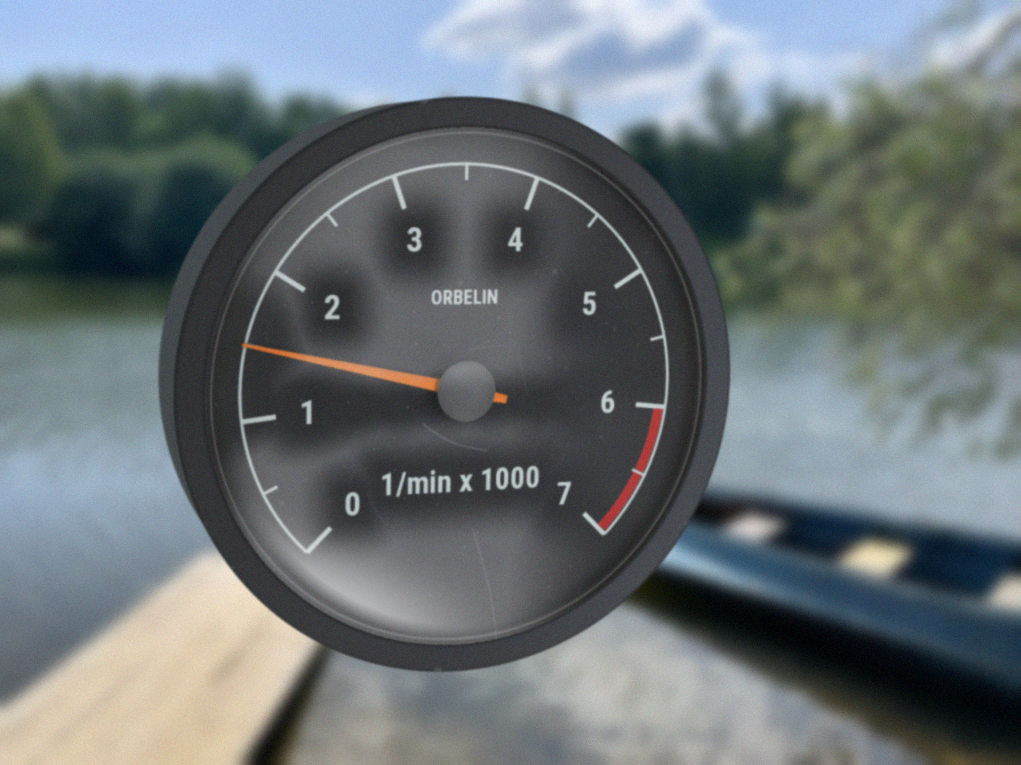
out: **1500** rpm
